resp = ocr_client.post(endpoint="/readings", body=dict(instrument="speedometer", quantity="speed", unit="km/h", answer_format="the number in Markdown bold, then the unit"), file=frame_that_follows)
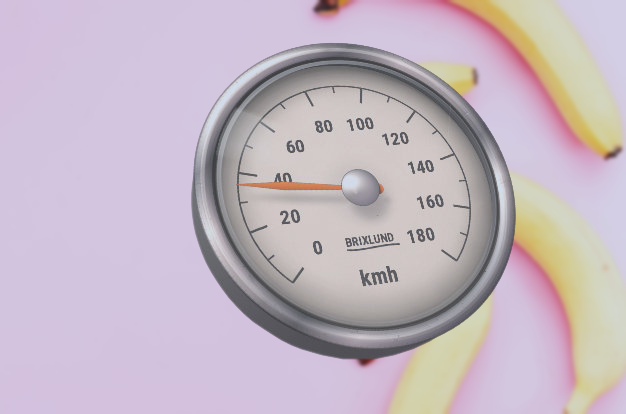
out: **35** km/h
